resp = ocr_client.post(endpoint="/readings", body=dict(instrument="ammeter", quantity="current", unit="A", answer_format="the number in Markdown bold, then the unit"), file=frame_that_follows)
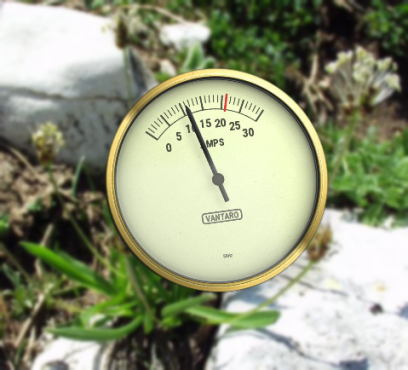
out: **11** A
